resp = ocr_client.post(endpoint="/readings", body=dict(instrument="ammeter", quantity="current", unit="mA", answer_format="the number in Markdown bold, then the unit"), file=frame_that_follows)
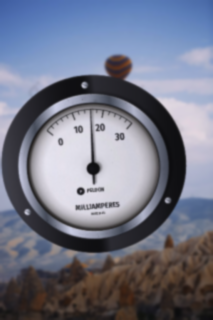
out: **16** mA
